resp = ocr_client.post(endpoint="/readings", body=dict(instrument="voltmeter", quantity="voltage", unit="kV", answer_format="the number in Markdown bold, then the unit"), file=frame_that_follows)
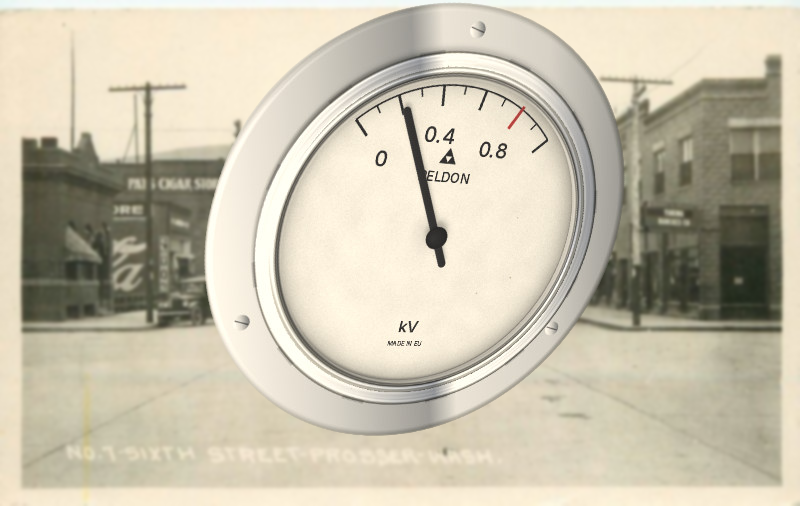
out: **0.2** kV
